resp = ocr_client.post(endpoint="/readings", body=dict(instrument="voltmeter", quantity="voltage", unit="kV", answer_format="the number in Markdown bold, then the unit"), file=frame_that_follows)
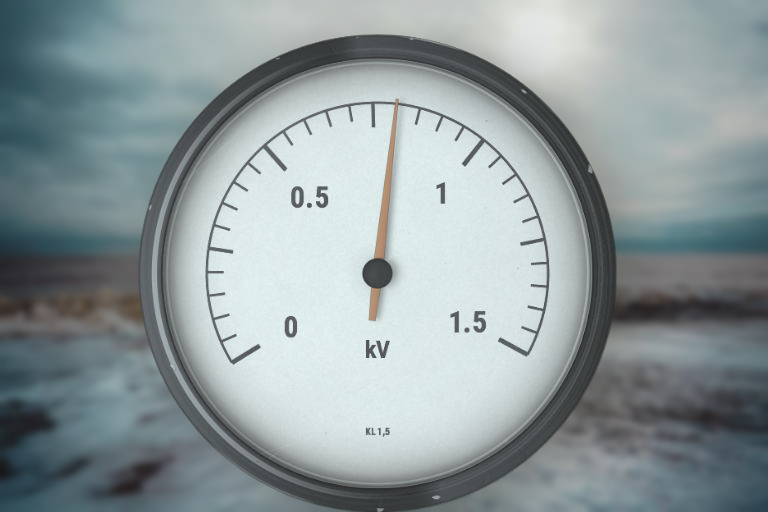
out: **0.8** kV
